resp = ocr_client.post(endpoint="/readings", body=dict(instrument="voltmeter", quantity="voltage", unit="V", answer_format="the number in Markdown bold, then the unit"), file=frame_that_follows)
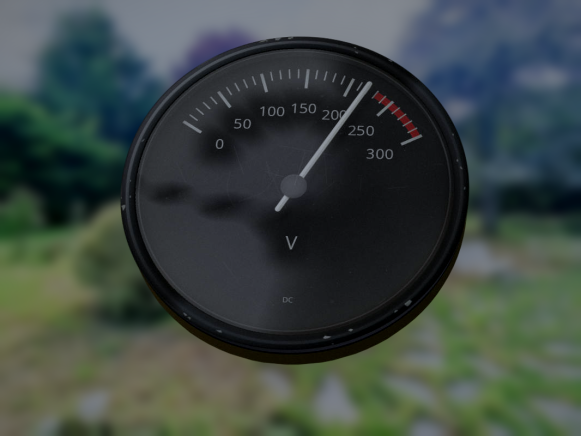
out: **220** V
